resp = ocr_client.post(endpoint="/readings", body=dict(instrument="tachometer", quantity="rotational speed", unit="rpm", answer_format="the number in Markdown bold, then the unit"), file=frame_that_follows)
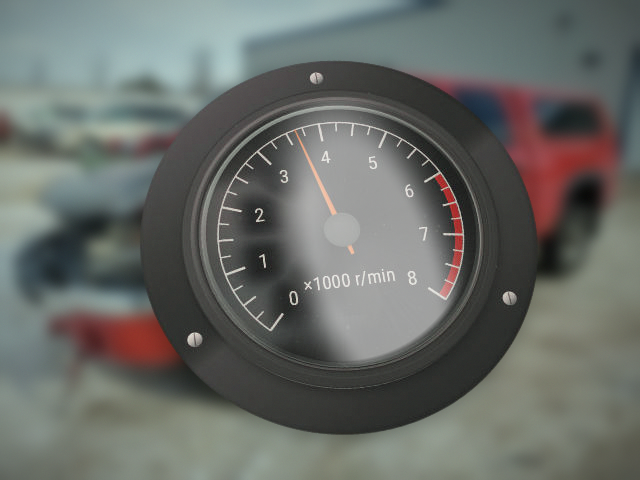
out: **3625** rpm
